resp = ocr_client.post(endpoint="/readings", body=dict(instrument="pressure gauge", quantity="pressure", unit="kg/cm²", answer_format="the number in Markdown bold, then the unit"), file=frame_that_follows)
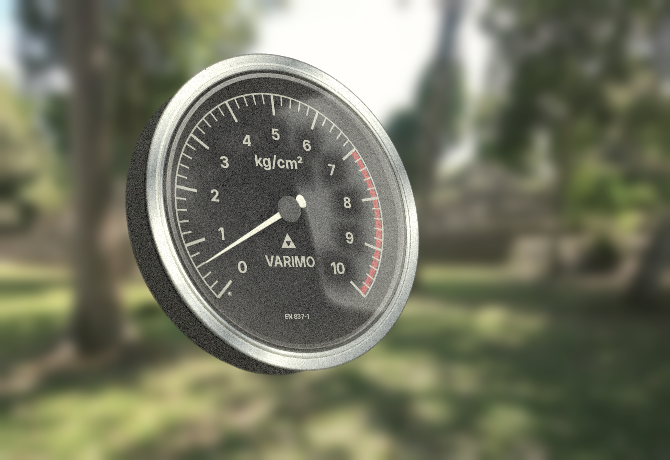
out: **0.6** kg/cm²
